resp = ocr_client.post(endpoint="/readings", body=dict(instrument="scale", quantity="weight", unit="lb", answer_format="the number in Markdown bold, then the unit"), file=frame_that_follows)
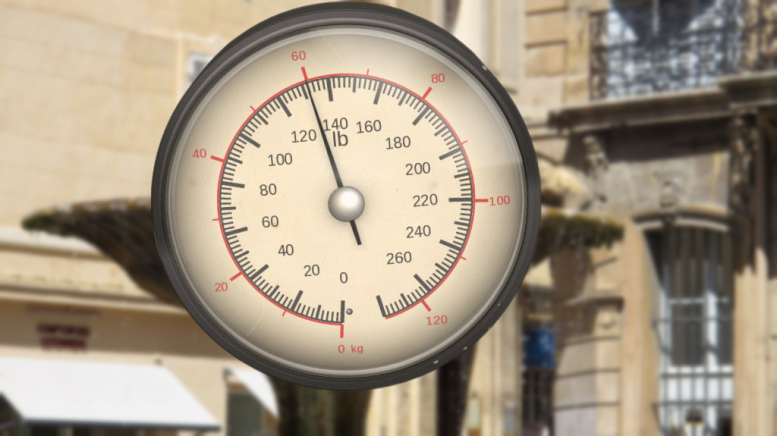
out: **132** lb
